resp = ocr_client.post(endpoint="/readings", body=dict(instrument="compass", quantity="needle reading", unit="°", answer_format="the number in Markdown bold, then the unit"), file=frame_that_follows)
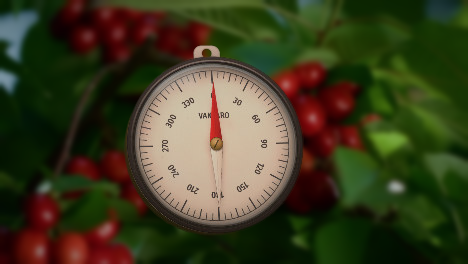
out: **0** °
